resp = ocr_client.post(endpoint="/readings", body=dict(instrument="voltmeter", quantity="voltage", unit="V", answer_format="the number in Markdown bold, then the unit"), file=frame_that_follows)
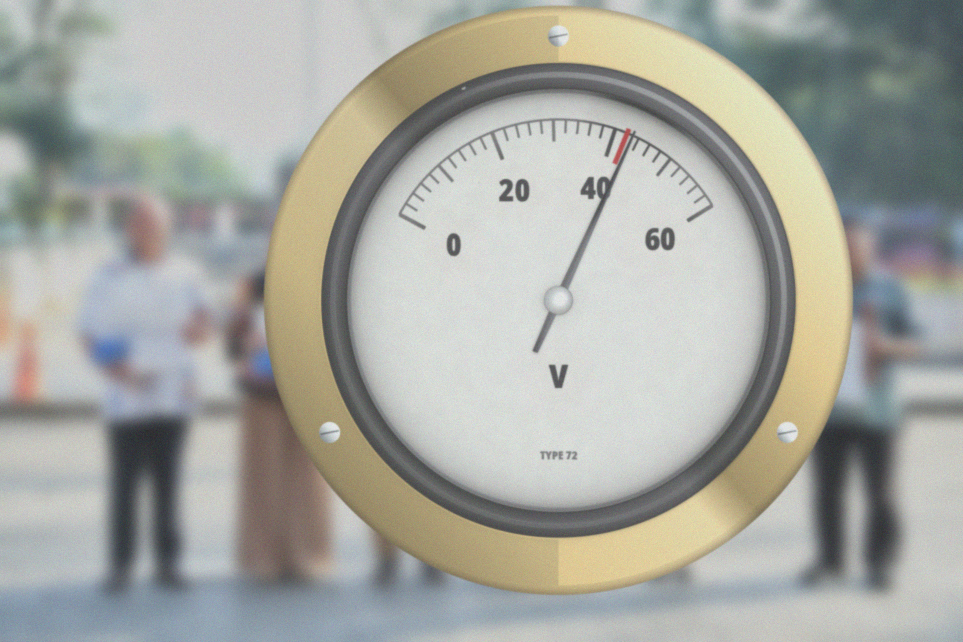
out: **43** V
